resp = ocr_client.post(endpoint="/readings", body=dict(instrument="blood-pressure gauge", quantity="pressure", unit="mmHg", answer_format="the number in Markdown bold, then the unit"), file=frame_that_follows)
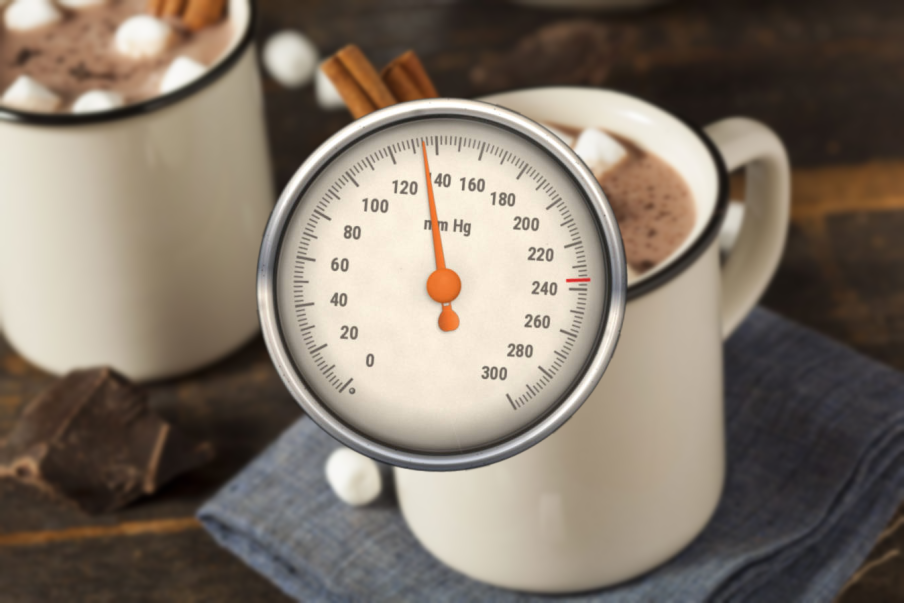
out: **134** mmHg
